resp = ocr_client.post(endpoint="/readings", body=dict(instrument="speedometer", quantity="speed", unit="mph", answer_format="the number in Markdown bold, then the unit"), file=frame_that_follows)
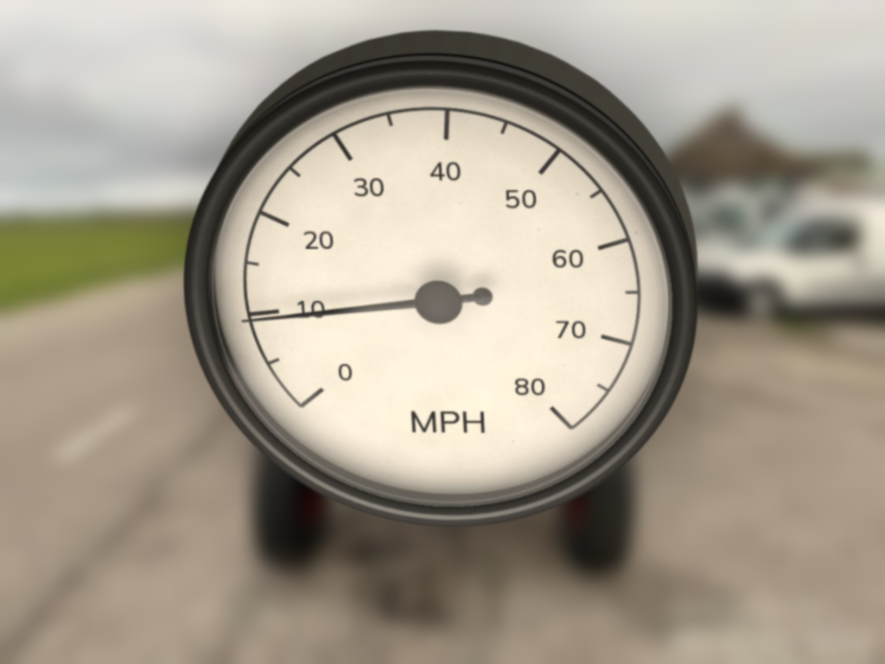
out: **10** mph
